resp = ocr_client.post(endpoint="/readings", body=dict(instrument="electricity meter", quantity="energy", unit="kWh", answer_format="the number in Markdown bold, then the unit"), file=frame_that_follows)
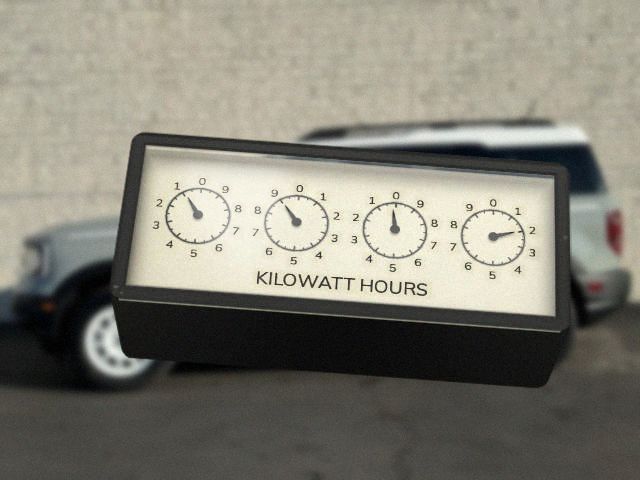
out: **902** kWh
